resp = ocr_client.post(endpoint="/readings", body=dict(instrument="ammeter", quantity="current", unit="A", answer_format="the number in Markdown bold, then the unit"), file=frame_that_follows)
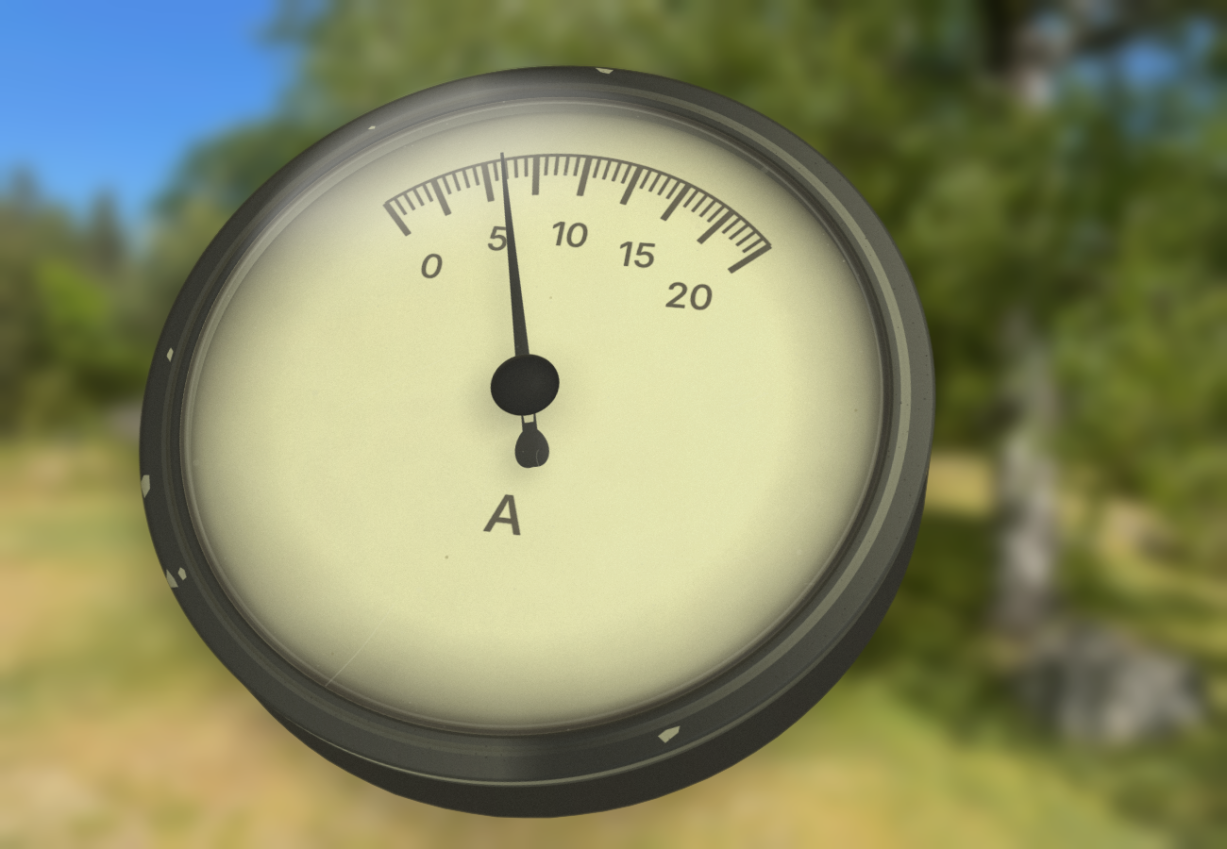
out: **6** A
